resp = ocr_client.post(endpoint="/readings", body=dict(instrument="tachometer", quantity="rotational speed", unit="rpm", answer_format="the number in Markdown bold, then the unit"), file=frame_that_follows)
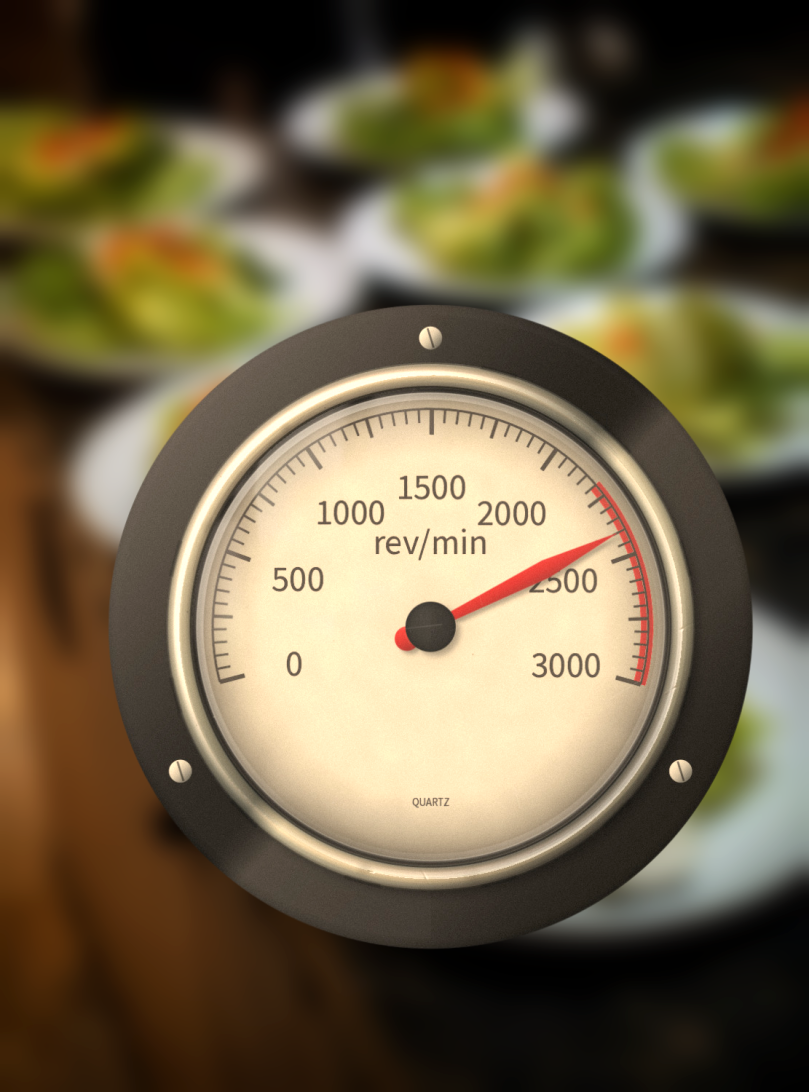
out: **2400** rpm
